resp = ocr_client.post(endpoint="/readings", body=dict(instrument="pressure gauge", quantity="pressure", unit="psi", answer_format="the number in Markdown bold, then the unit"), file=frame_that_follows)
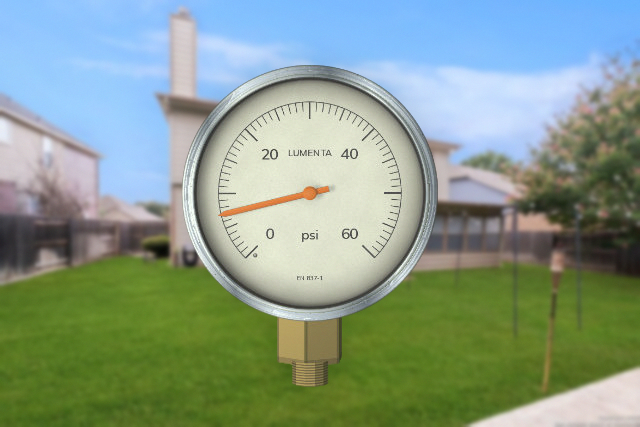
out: **7** psi
